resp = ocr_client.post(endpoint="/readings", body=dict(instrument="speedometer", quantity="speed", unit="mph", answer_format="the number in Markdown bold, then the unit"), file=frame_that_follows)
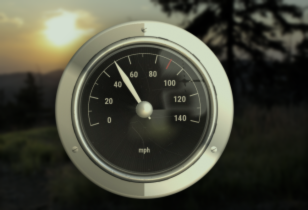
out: **50** mph
